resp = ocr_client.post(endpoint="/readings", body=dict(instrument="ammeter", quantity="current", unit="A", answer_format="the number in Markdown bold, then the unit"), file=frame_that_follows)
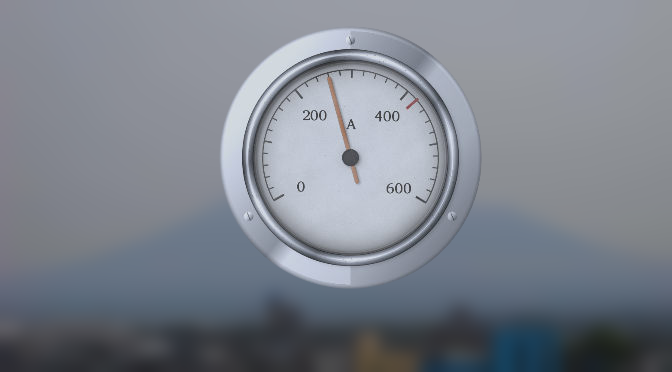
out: **260** A
